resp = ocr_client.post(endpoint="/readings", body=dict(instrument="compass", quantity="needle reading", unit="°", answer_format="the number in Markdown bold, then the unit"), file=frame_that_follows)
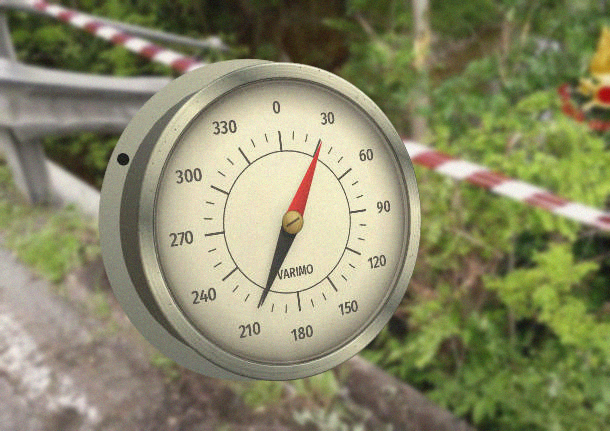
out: **30** °
